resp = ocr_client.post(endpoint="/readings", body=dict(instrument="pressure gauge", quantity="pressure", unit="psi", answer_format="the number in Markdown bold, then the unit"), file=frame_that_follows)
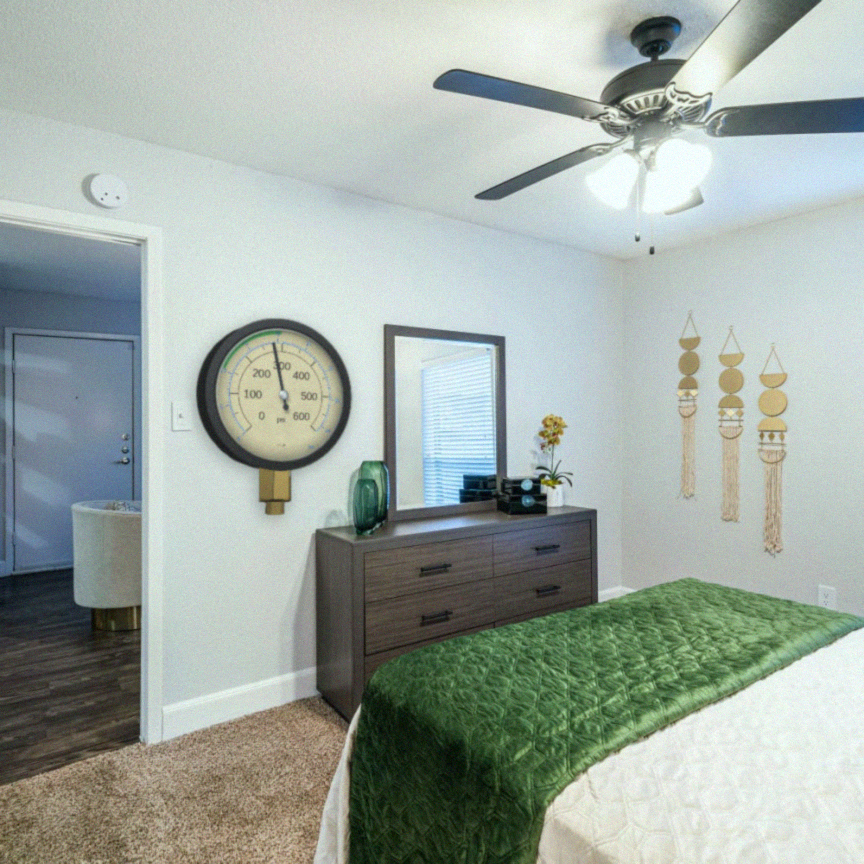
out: **275** psi
